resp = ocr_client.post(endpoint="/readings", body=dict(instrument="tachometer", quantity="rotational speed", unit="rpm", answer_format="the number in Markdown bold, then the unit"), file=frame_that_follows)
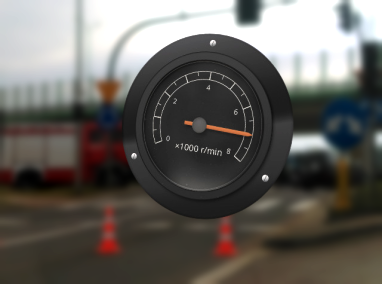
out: **7000** rpm
